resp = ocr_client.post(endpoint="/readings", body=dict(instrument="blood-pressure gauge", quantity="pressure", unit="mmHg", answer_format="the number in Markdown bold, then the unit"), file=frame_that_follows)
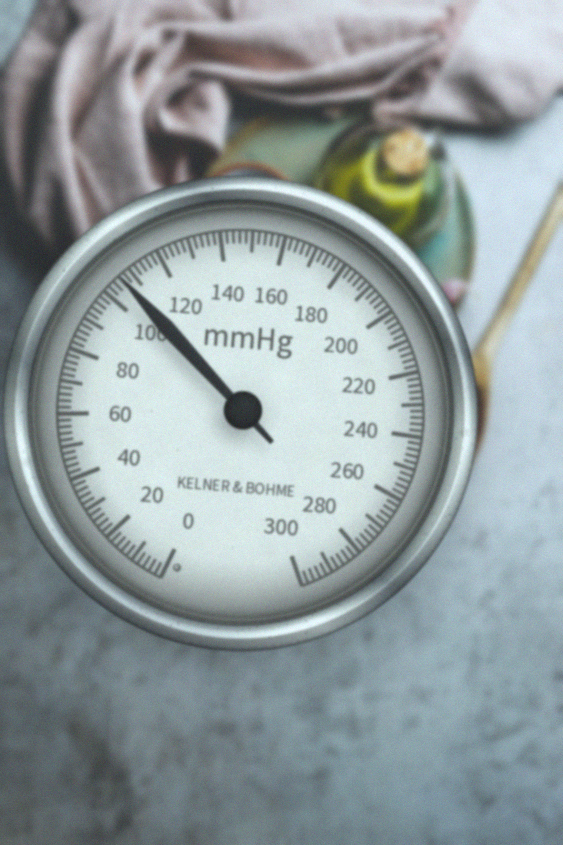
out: **106** mmHg
